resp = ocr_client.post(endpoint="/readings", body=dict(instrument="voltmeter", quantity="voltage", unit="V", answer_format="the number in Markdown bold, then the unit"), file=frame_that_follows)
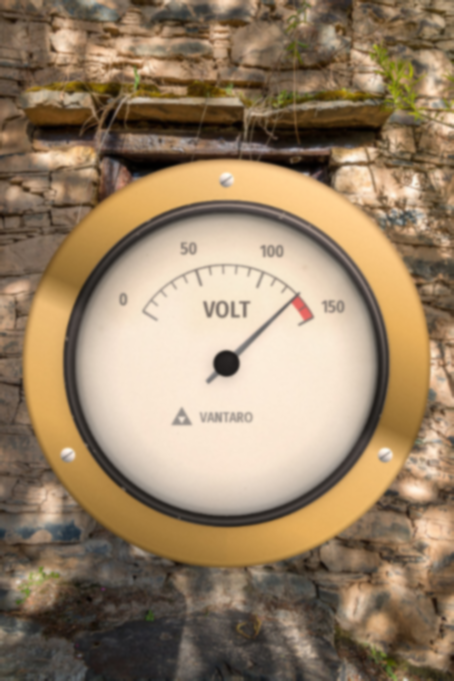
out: **130** V
